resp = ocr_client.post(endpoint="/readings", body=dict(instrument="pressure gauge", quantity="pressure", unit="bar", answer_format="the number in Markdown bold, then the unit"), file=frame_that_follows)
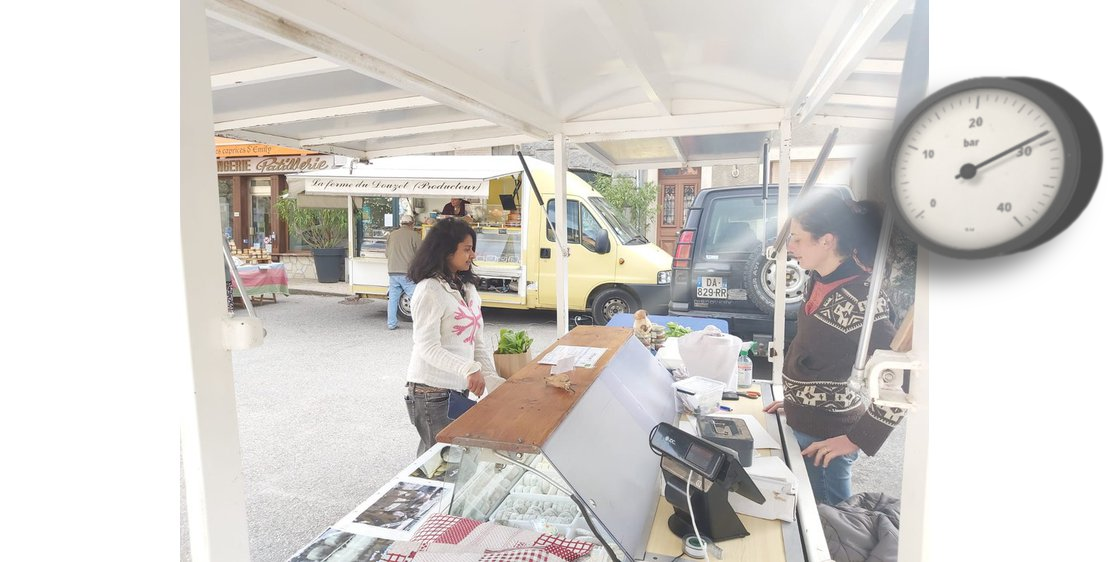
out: **29** bar
